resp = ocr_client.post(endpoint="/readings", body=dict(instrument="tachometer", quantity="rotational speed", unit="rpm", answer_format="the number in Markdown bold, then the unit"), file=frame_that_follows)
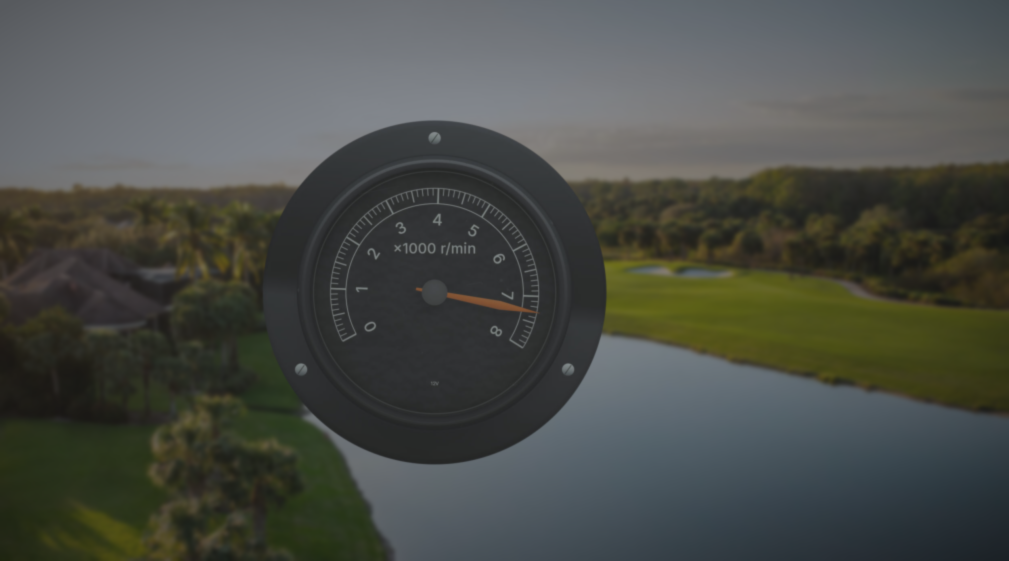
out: **7300** rpm
